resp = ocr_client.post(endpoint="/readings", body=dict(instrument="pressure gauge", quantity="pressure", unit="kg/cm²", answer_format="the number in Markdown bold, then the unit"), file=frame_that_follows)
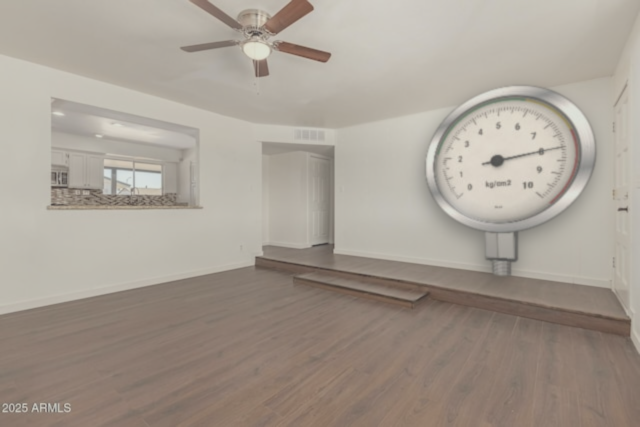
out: **8** kg/cm²
